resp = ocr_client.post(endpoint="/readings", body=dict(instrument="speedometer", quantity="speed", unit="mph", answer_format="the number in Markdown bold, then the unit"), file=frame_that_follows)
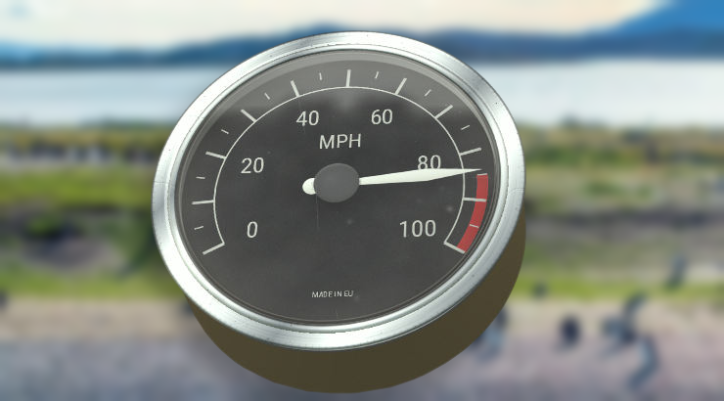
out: **85** mph
